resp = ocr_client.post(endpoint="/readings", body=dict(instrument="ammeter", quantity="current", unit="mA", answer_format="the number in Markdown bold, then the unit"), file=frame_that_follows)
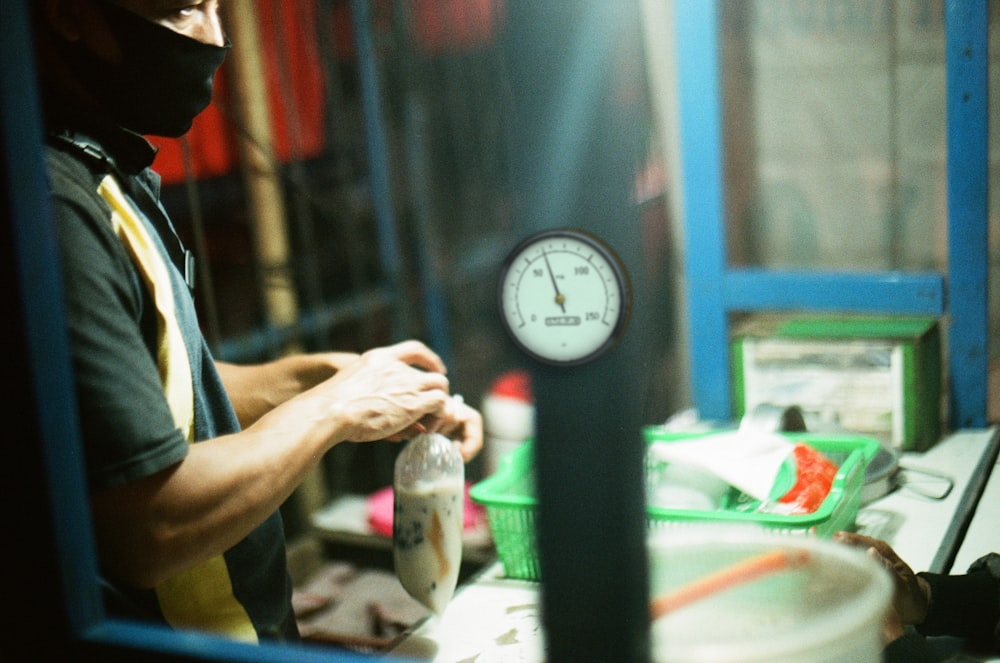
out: **65** mA
